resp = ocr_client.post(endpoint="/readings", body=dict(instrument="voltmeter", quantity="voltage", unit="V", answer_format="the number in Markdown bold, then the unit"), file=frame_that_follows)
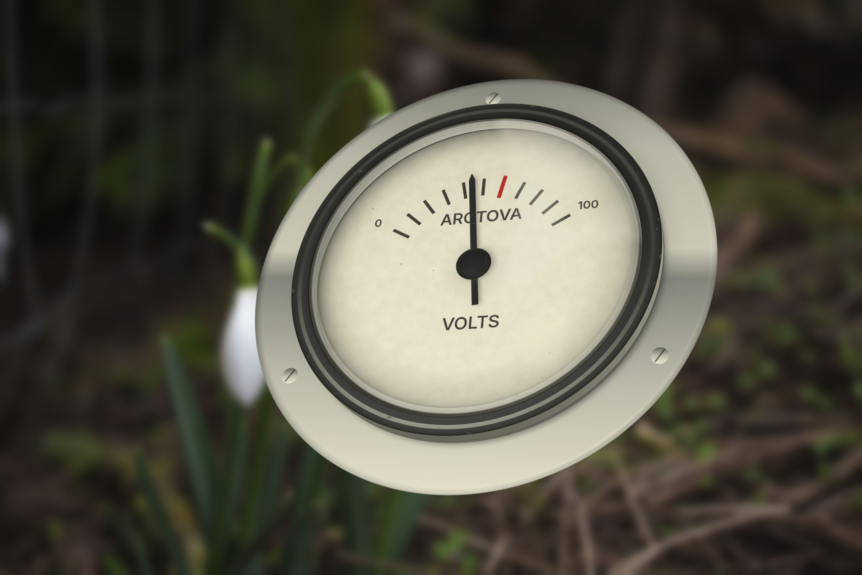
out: **45** V
